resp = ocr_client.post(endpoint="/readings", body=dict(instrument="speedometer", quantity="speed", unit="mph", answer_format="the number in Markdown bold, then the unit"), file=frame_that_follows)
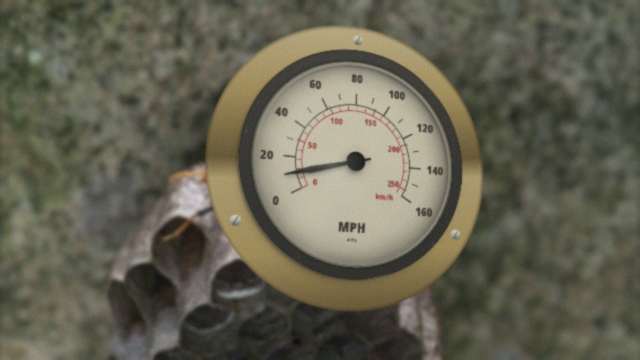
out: **10** mph
